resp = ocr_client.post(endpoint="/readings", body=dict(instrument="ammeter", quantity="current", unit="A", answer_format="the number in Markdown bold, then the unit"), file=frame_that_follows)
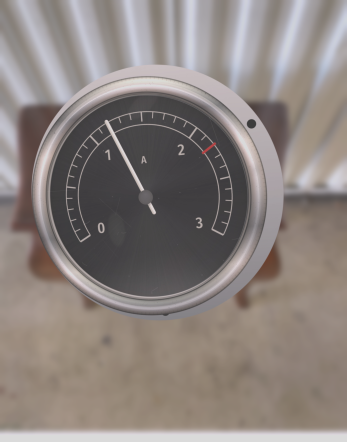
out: **1.2** A
